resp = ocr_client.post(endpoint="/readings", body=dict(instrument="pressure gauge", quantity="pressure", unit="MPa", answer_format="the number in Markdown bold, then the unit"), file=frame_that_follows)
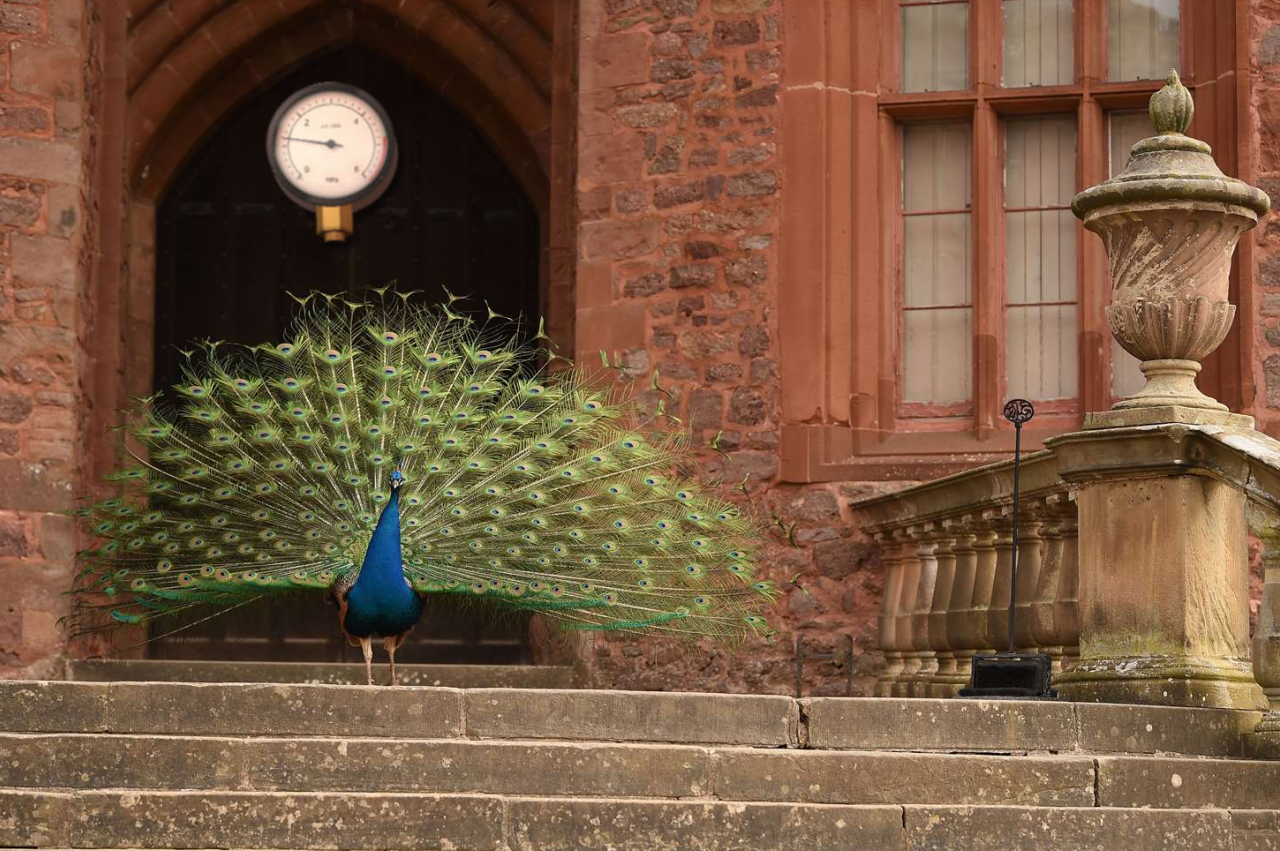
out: **1.2** MPa
